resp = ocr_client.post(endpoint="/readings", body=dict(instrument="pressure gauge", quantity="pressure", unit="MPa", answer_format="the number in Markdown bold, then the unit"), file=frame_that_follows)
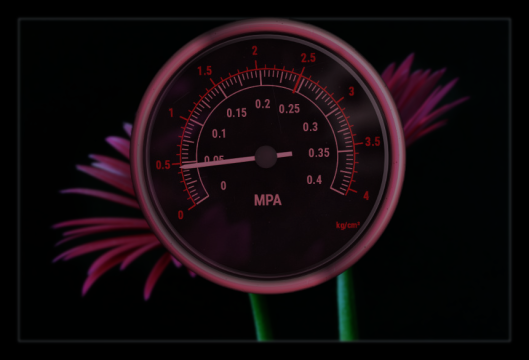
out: **0.045** MPa
